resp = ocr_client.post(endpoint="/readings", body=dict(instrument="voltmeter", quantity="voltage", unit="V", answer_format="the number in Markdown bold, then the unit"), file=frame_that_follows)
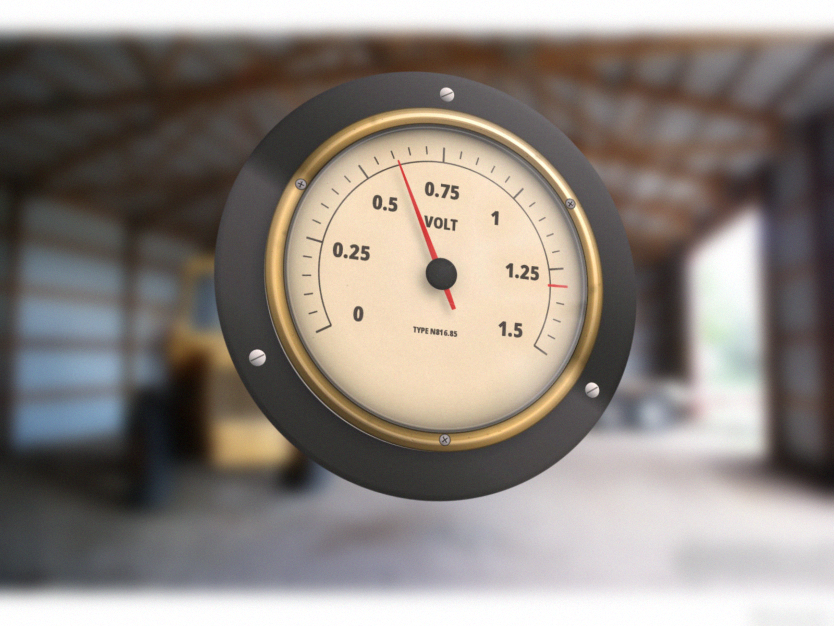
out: **0.6** V
